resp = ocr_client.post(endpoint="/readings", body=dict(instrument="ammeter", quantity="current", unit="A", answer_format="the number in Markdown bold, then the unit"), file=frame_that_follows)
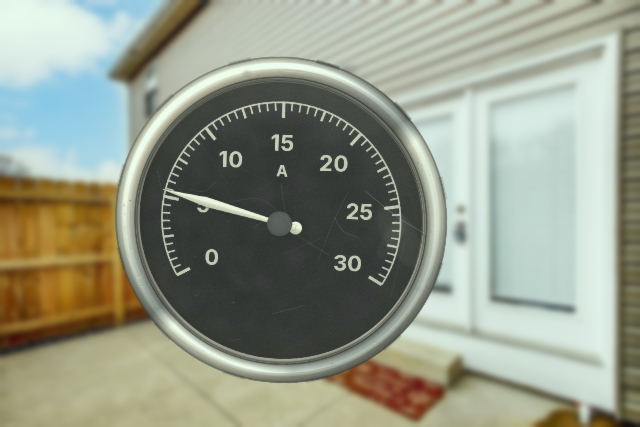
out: **5.5** A
